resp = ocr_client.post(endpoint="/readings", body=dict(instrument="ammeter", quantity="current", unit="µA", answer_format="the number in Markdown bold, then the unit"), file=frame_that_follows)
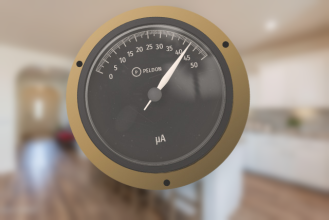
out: **42.5** µA
